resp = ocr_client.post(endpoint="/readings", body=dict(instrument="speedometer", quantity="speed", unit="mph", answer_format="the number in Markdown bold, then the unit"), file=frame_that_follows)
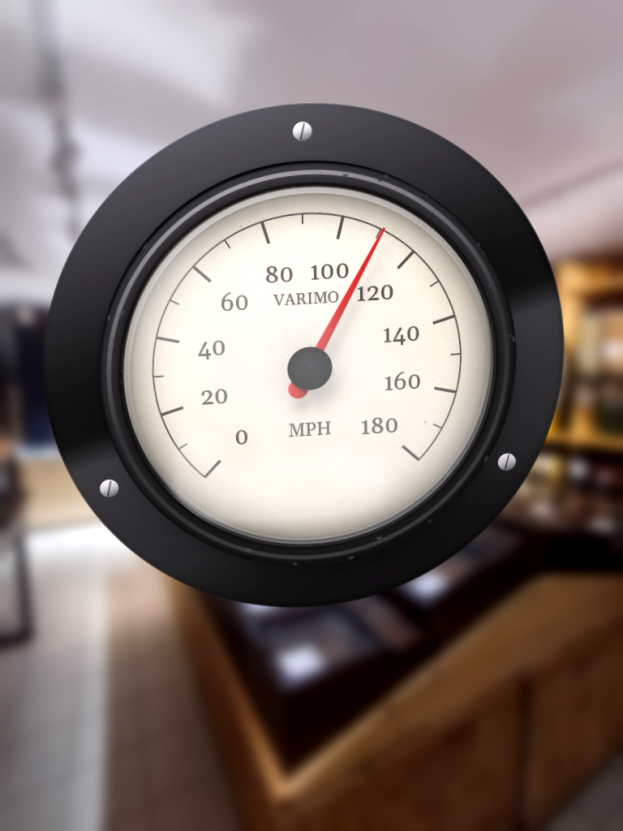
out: **110** mph
